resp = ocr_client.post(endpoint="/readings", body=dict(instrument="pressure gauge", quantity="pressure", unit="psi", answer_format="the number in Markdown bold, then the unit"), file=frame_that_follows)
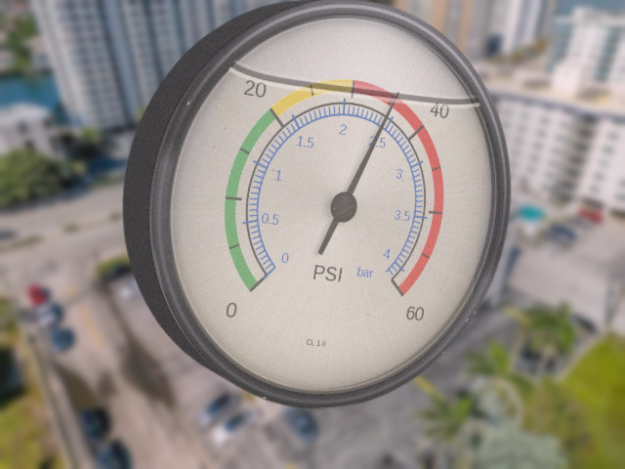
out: **35** psi
